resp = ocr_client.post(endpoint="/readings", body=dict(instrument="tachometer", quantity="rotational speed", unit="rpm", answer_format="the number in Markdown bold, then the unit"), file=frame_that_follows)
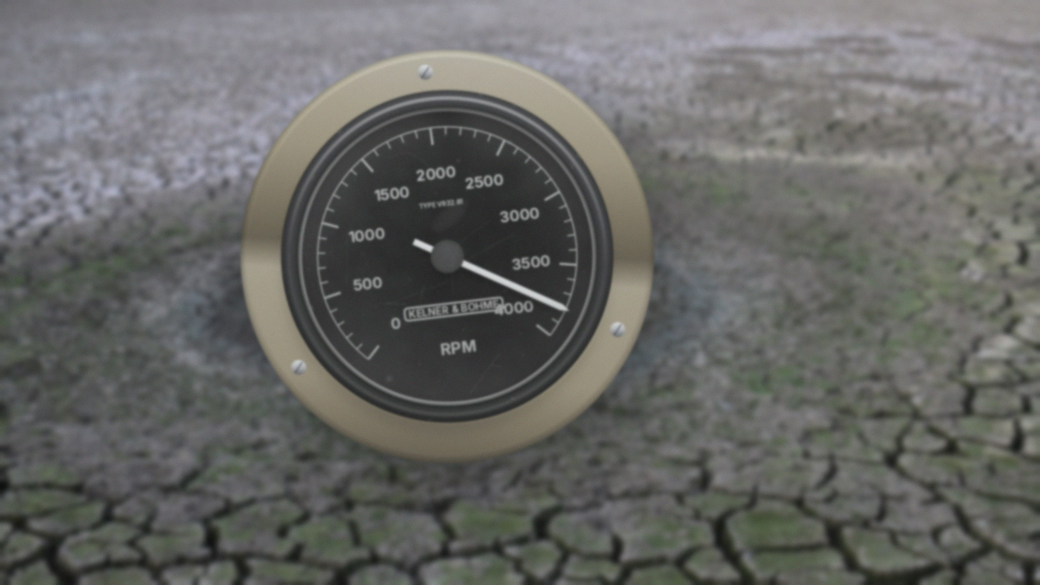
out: **3800** rpm
